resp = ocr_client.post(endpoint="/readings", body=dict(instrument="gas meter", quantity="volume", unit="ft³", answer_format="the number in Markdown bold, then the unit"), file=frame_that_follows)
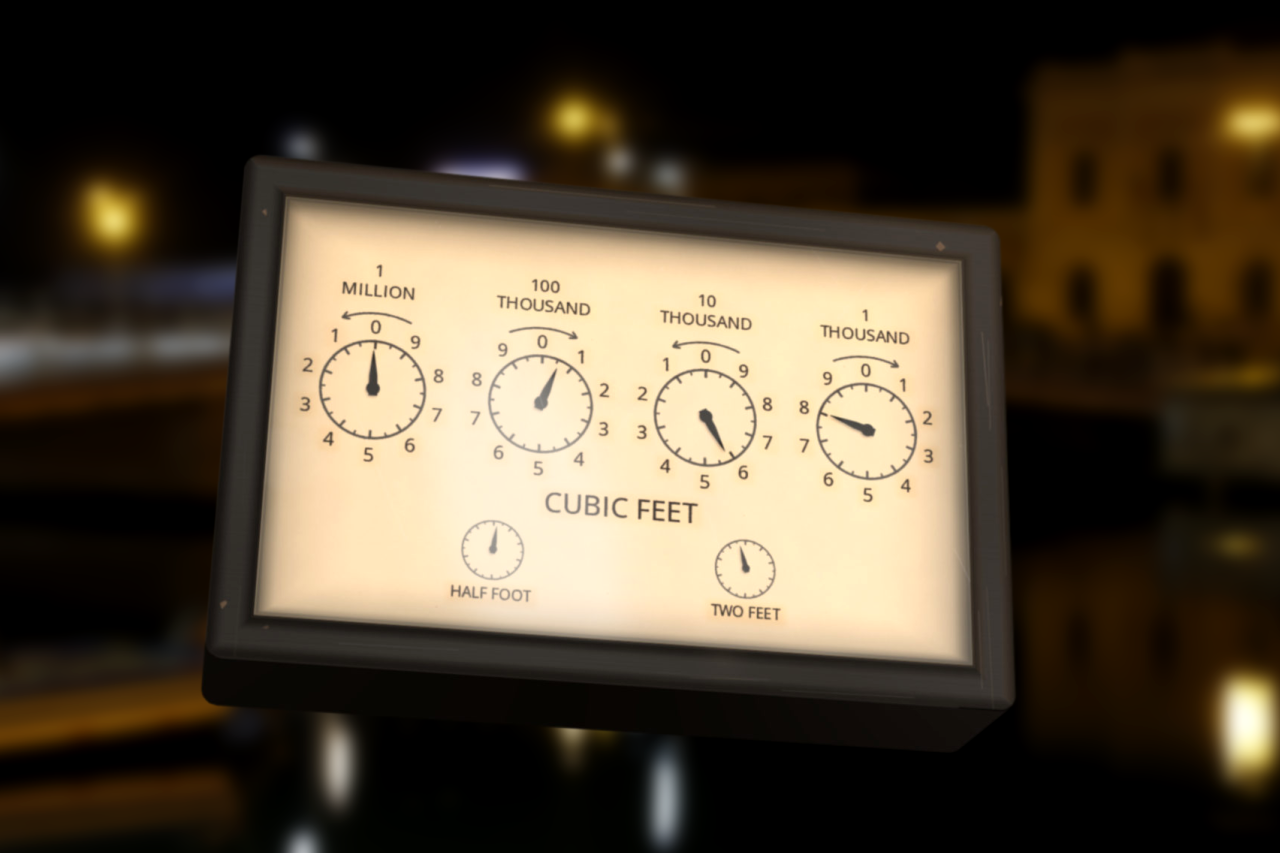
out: **5800** ft³
